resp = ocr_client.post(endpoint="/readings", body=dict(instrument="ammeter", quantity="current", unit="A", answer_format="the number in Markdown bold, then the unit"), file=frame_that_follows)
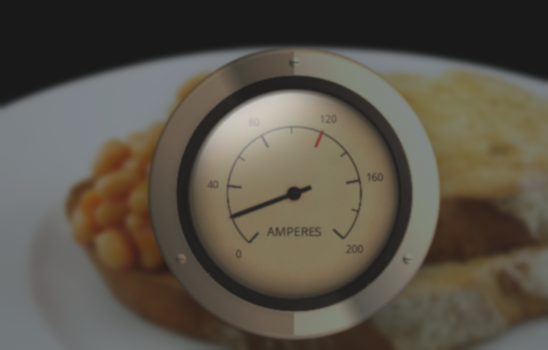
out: **20** A
